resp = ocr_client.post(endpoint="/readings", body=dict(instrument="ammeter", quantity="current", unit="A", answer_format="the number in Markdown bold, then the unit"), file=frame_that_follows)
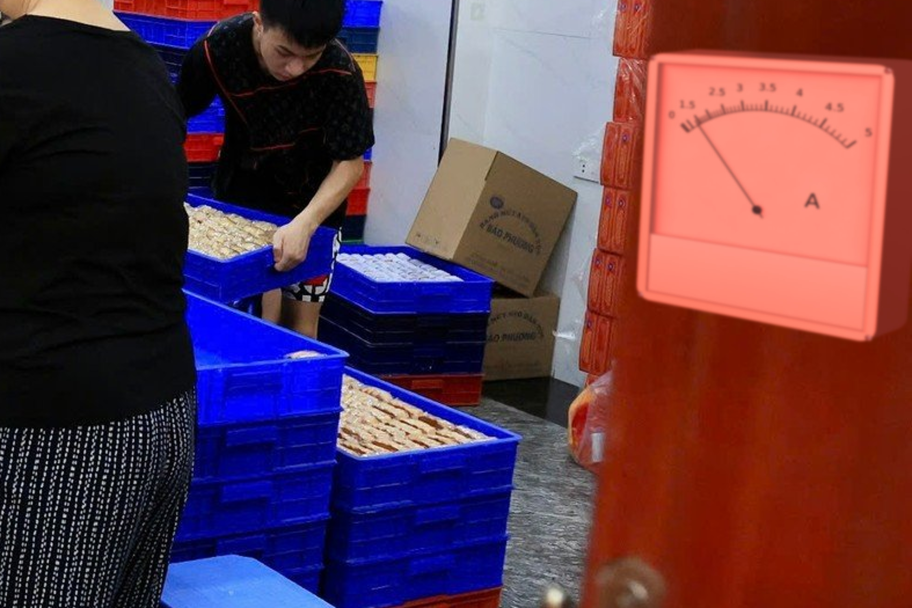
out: **1.5** A
